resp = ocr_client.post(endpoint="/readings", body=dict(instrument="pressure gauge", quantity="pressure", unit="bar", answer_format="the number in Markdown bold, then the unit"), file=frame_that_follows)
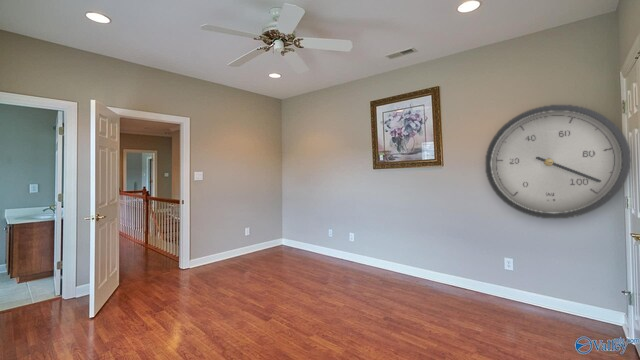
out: **95** bar
